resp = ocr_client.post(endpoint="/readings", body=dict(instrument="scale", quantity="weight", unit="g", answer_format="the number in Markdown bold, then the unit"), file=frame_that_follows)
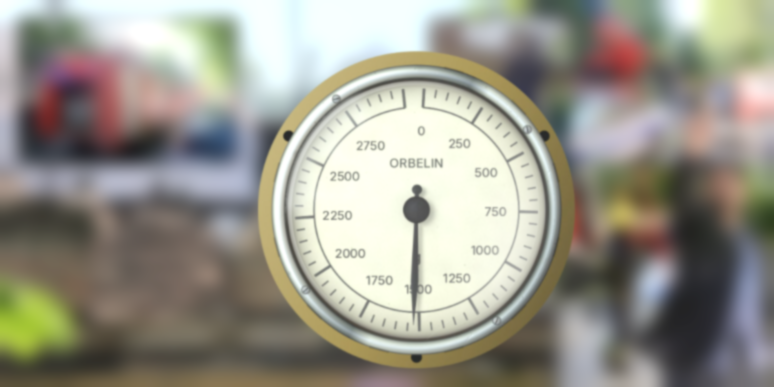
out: **1525** g
